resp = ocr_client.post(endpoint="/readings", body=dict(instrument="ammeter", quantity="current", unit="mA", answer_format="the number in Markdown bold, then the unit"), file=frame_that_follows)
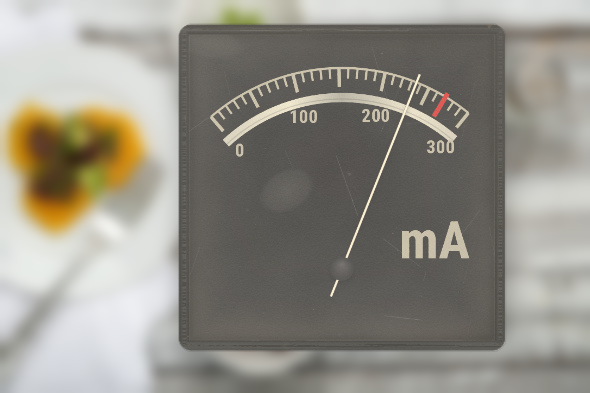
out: **235** mA
